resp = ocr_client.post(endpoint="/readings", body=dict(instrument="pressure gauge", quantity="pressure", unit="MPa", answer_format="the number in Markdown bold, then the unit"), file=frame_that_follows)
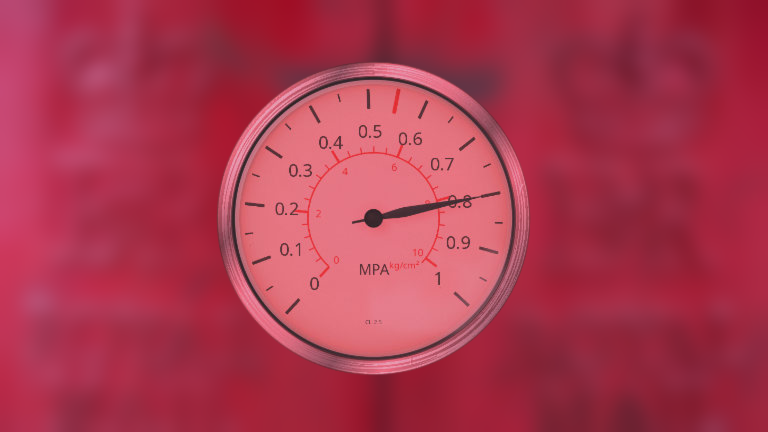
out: **0.8** MPa
